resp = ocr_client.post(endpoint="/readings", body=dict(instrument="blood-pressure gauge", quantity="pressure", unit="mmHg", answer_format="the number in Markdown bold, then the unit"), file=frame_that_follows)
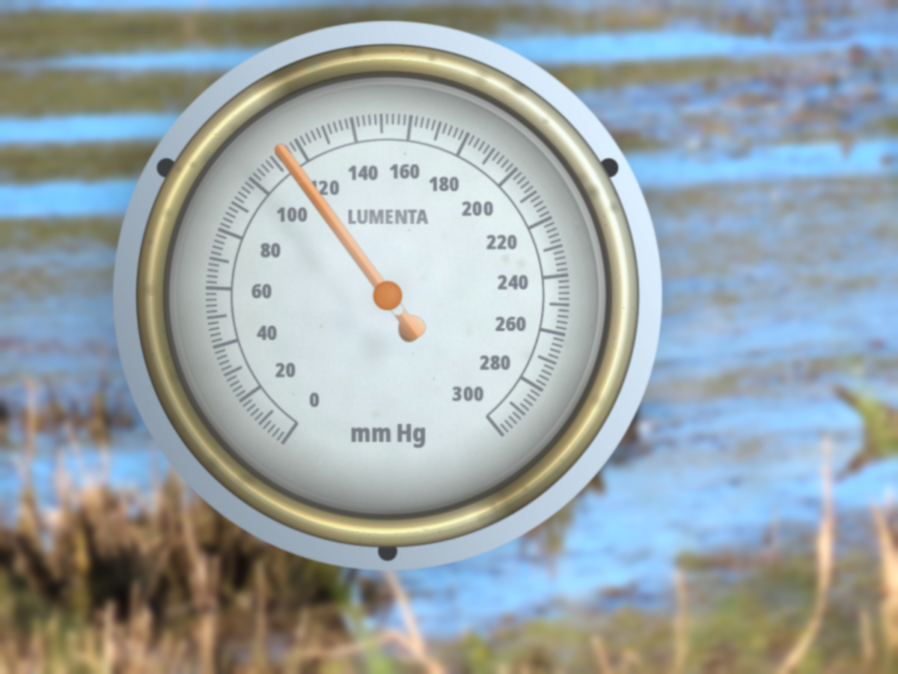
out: **114** mmHg
